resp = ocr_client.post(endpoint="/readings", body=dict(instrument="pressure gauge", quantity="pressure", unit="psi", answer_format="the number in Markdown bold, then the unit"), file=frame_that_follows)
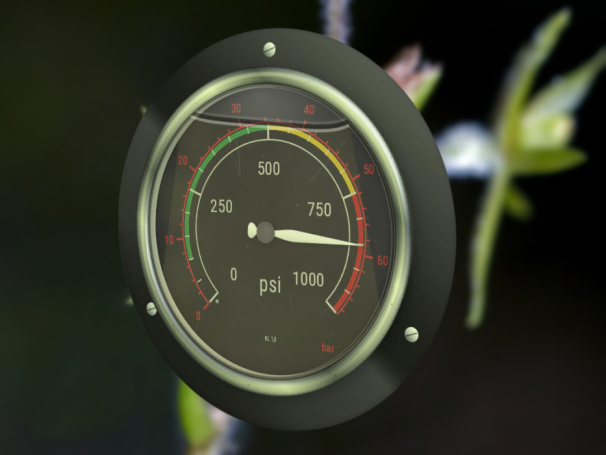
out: **850** psi
